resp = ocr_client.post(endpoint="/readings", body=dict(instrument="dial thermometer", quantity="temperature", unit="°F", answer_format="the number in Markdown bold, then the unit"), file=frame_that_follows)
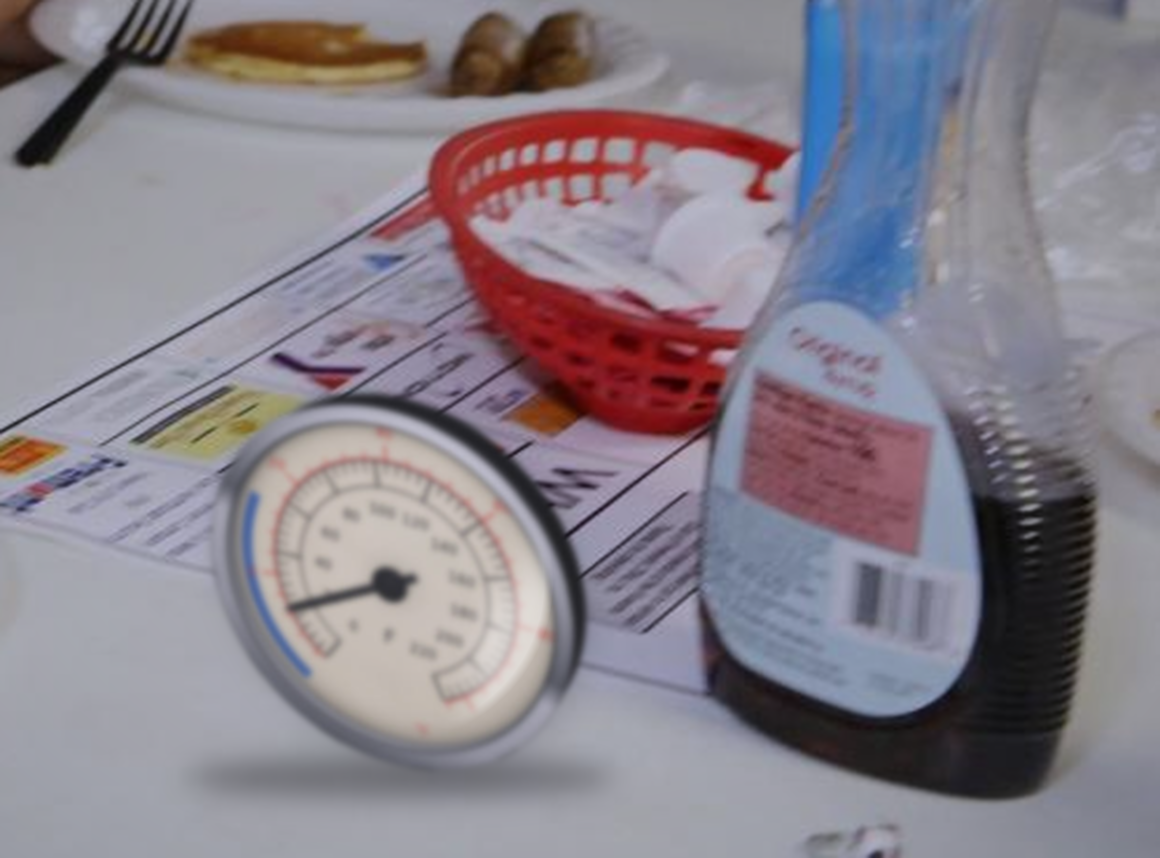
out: **20** °F
